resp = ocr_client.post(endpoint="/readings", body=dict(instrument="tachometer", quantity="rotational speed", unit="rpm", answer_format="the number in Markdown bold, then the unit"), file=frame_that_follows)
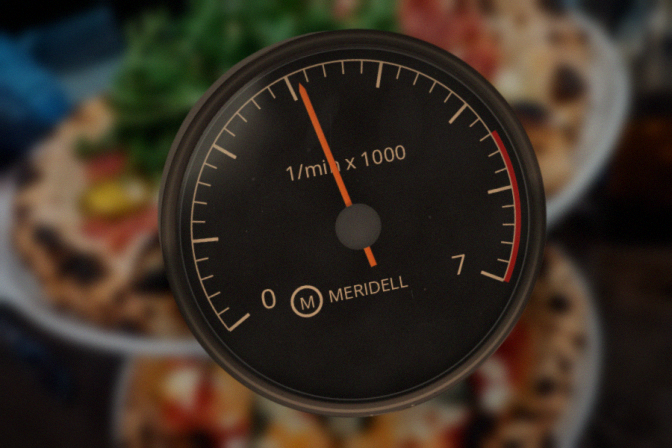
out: **3100** rpm
